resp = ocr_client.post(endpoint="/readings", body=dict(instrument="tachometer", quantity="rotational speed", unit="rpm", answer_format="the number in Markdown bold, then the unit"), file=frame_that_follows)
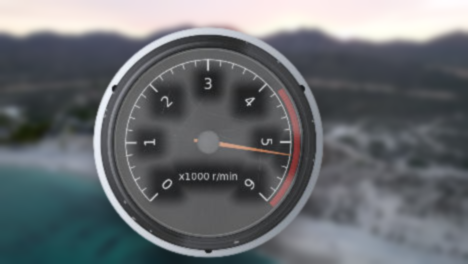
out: **5200** rpm
